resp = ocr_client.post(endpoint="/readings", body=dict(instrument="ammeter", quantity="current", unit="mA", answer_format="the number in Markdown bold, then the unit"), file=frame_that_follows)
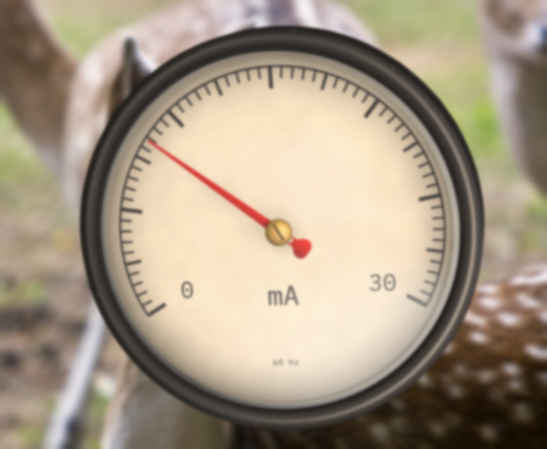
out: **8.5** mA
